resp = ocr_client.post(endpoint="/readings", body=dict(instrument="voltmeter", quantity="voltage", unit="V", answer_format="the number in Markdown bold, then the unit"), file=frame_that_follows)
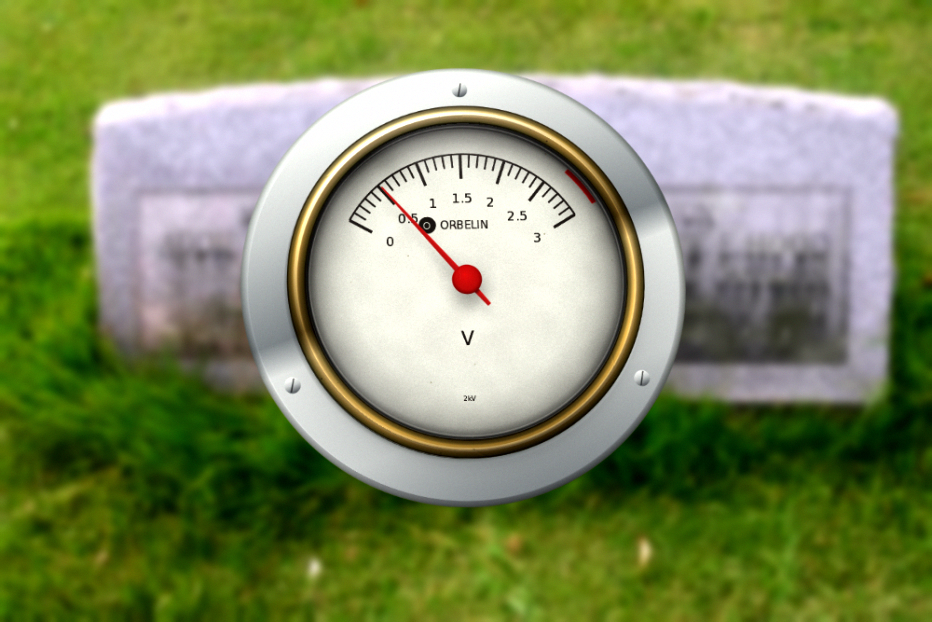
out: **0.5** V
